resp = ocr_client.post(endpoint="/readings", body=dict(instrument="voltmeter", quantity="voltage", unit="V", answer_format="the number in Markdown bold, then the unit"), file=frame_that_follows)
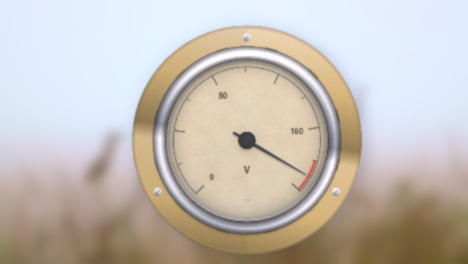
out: **190** V
